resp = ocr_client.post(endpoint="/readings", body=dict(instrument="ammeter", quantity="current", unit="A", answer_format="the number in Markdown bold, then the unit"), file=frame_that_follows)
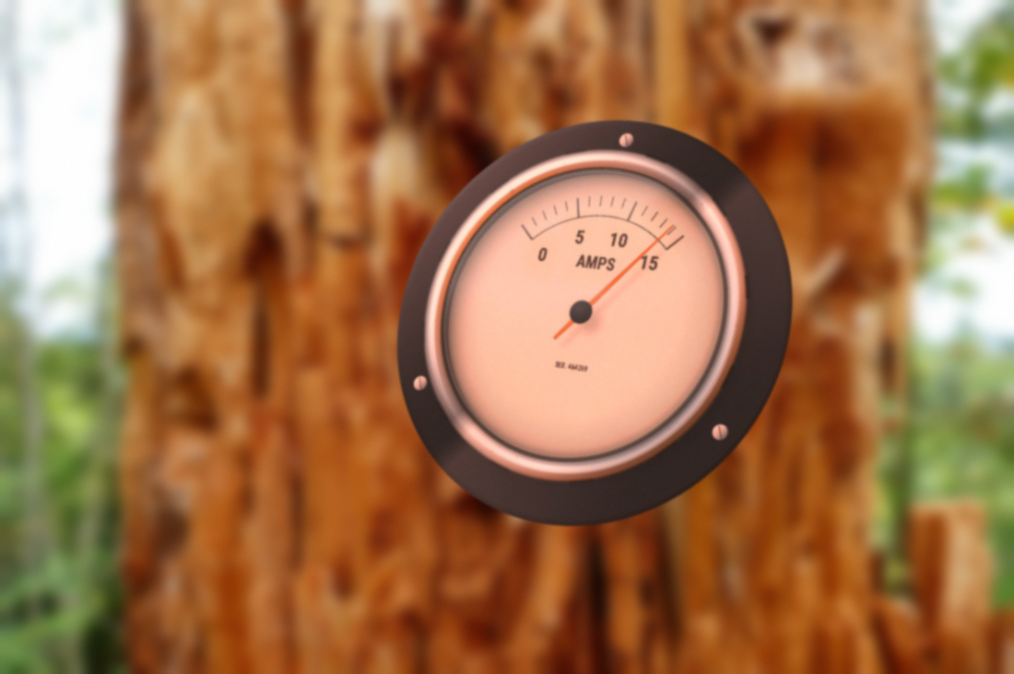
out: **14** A
